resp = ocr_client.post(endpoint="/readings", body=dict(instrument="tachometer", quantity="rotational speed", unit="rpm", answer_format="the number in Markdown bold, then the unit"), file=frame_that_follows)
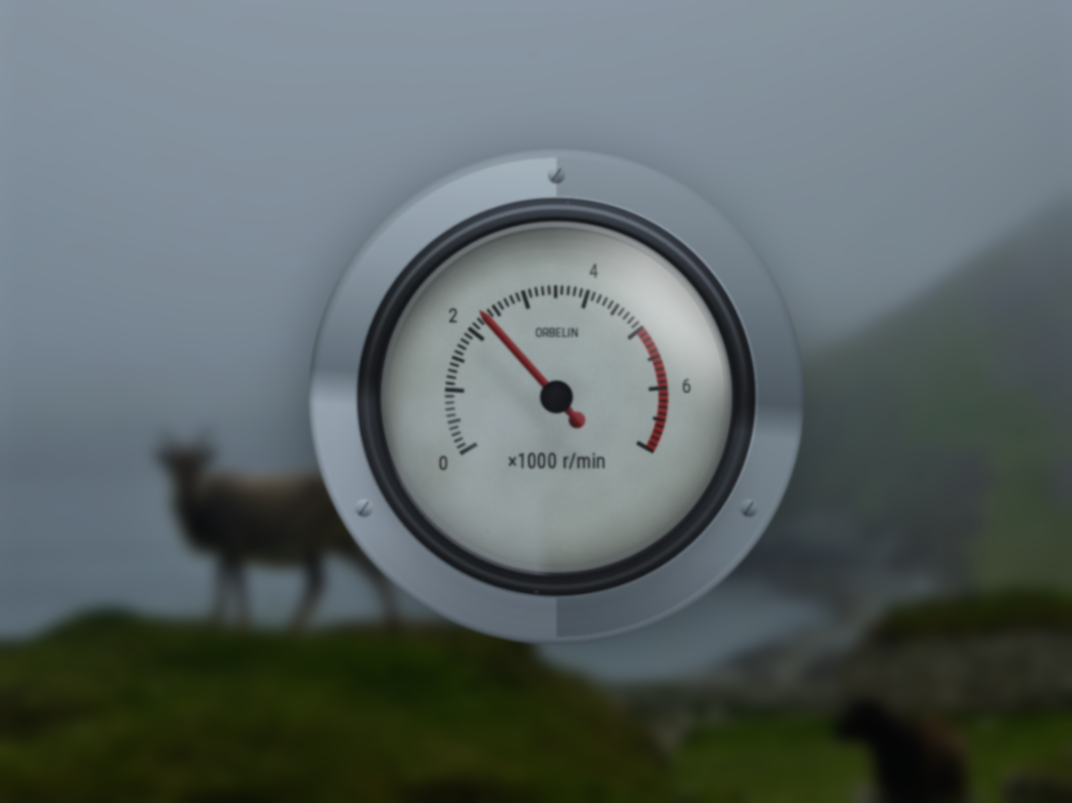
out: **2300** rpm
